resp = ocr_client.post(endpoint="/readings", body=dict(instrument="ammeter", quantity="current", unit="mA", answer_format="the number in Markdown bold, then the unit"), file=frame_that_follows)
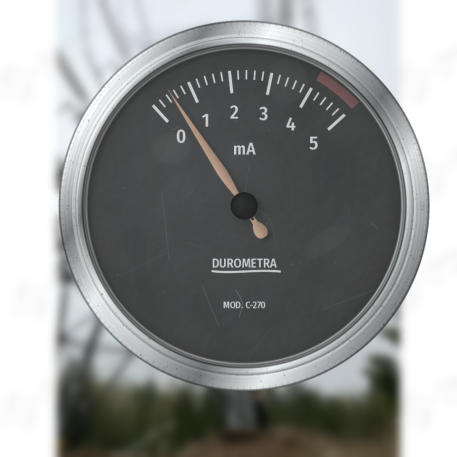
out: **0.5** mA
